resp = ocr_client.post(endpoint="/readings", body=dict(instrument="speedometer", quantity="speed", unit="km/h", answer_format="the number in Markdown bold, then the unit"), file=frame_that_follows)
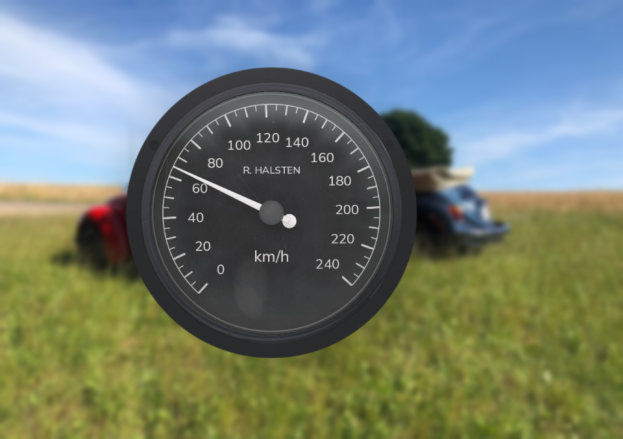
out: **65** km/h
